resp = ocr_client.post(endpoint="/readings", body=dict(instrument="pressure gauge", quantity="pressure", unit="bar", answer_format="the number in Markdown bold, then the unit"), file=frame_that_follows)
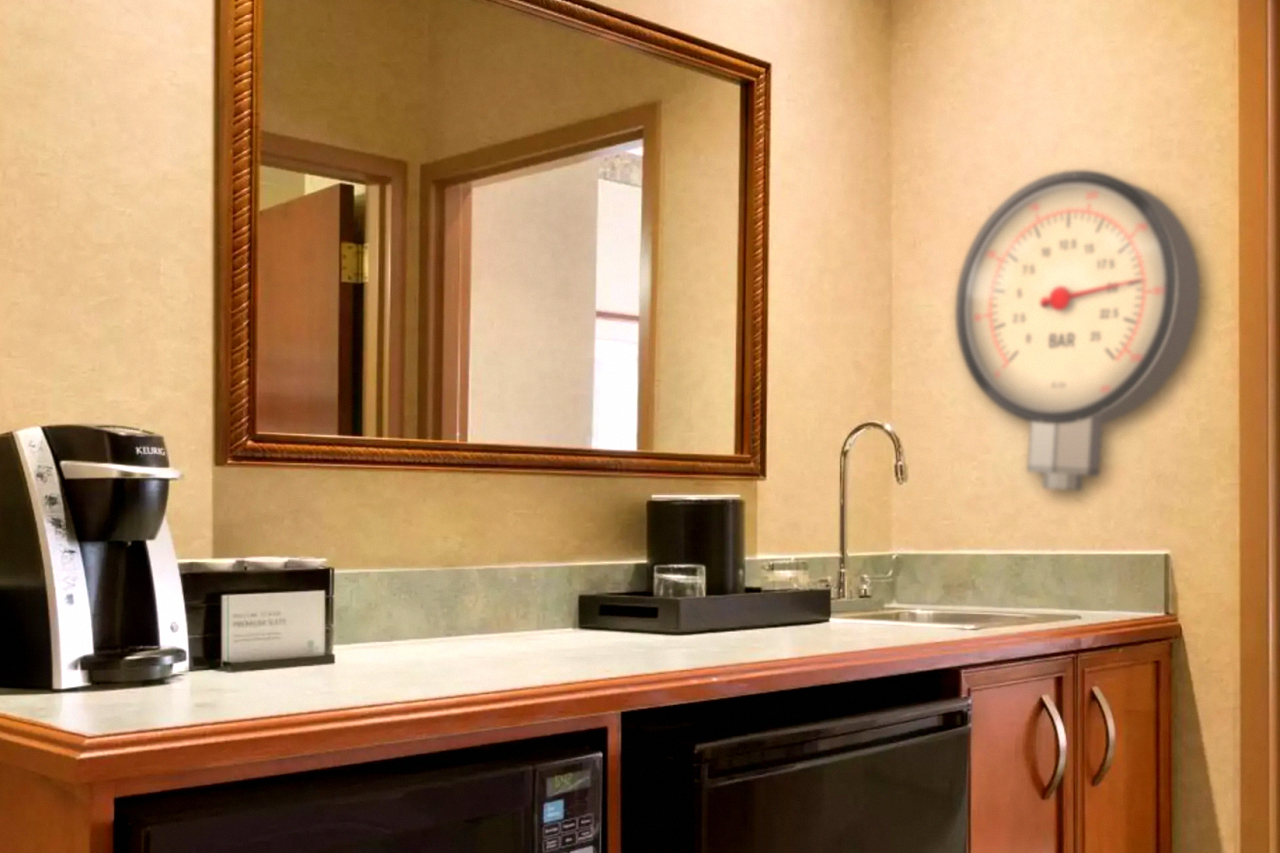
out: **20** bar
